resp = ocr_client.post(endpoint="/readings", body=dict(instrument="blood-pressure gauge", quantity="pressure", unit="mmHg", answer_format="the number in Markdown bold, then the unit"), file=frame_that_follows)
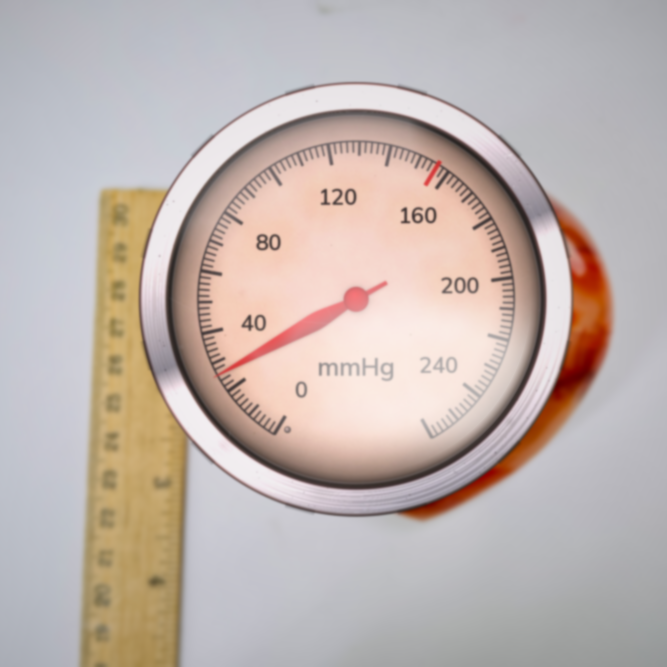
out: **26** mmHg
